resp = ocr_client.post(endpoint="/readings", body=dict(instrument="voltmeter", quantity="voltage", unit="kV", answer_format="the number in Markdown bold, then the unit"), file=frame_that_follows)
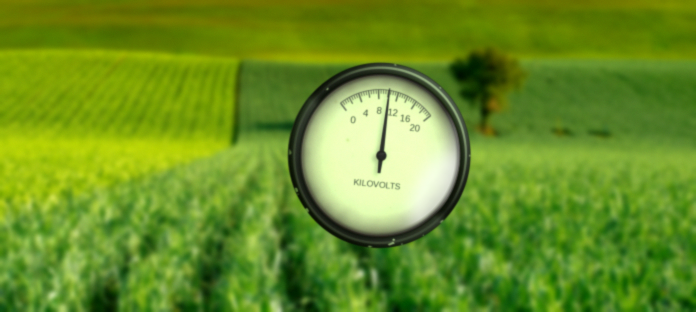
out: **10** kV
